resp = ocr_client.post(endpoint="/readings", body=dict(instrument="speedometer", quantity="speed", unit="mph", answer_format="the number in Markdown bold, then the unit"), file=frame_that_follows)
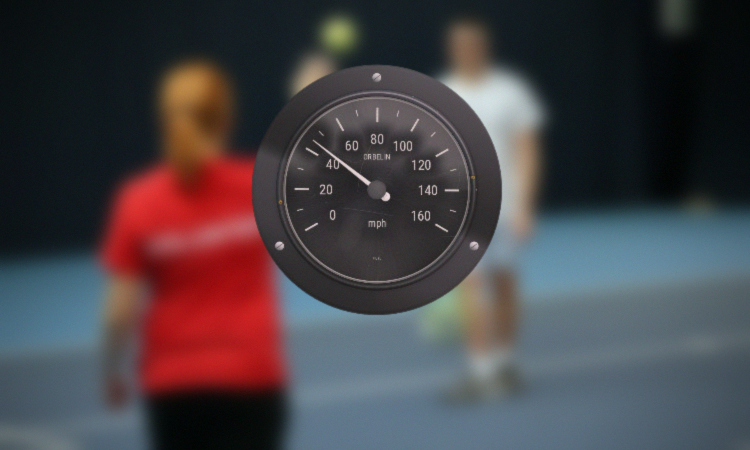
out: **45** mph
